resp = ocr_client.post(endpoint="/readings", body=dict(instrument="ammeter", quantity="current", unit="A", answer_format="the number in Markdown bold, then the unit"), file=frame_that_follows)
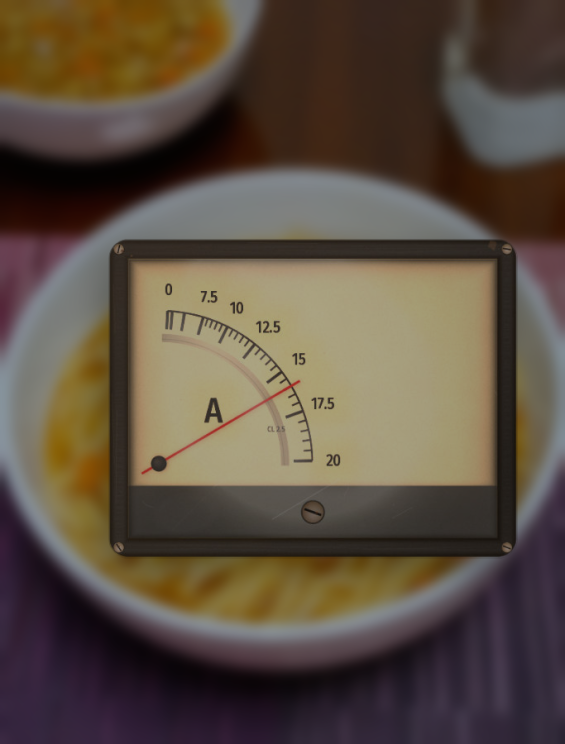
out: **16** A
